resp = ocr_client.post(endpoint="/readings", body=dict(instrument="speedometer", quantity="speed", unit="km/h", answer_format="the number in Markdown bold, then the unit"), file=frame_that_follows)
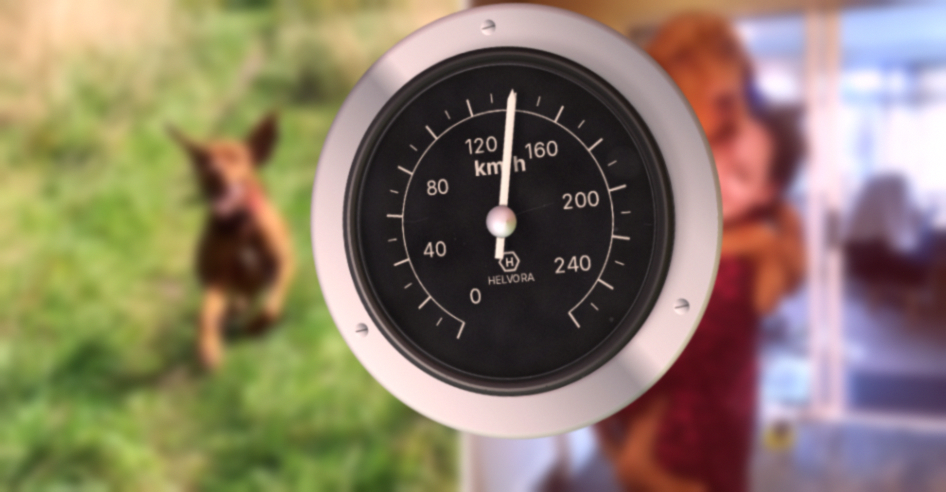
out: **140** km/h
